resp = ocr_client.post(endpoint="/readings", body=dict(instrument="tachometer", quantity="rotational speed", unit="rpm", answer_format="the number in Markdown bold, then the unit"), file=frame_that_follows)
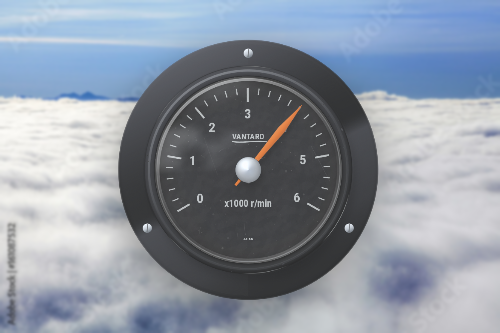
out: **4000** rpm
